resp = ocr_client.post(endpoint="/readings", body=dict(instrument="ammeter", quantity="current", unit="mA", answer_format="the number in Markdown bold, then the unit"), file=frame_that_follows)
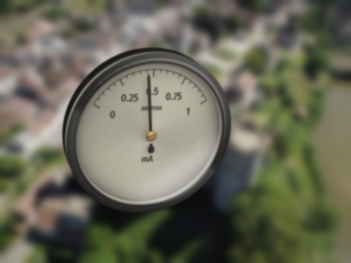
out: **0.45** mA
